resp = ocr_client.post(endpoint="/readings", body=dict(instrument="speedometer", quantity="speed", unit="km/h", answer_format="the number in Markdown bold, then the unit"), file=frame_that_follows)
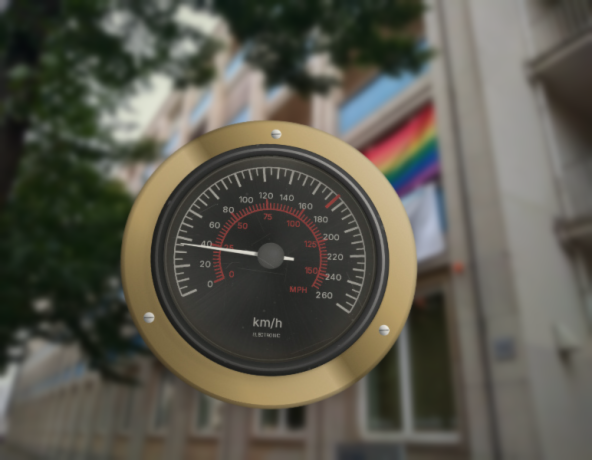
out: **35** km/h
